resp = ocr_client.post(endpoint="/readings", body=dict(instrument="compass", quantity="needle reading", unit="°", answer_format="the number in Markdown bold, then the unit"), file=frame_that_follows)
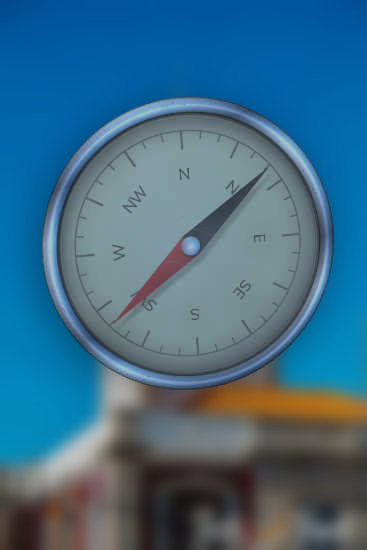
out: **230** °
